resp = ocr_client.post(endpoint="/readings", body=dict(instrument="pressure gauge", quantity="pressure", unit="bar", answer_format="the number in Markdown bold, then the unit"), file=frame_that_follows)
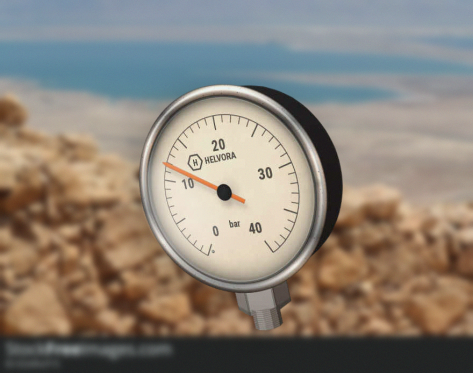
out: **12** bar
